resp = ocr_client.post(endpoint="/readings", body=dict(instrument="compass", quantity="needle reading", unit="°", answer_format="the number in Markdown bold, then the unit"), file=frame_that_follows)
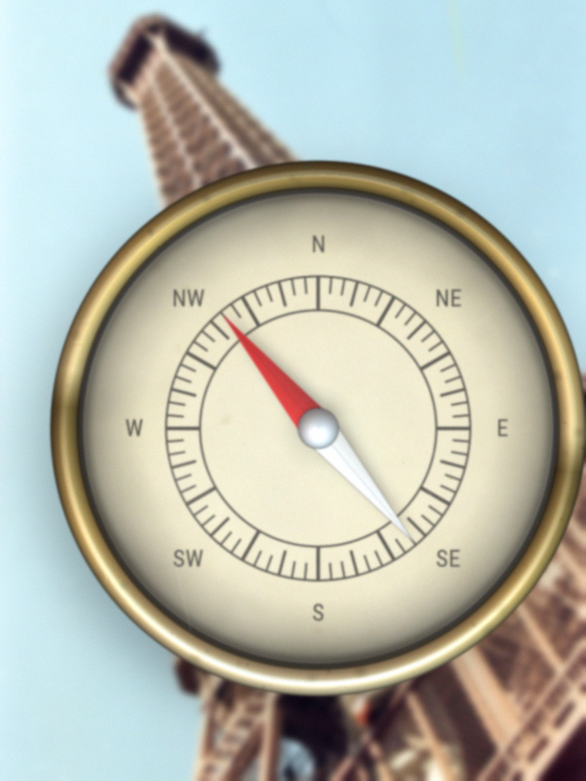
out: **320** °
